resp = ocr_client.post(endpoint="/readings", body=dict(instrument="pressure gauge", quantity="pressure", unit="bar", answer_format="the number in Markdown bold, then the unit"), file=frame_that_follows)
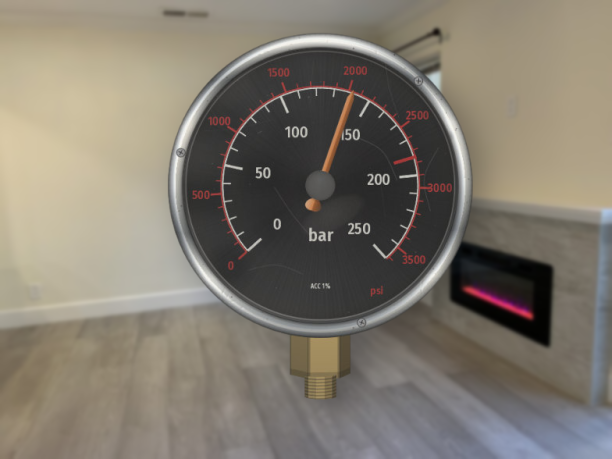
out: **140** bar
